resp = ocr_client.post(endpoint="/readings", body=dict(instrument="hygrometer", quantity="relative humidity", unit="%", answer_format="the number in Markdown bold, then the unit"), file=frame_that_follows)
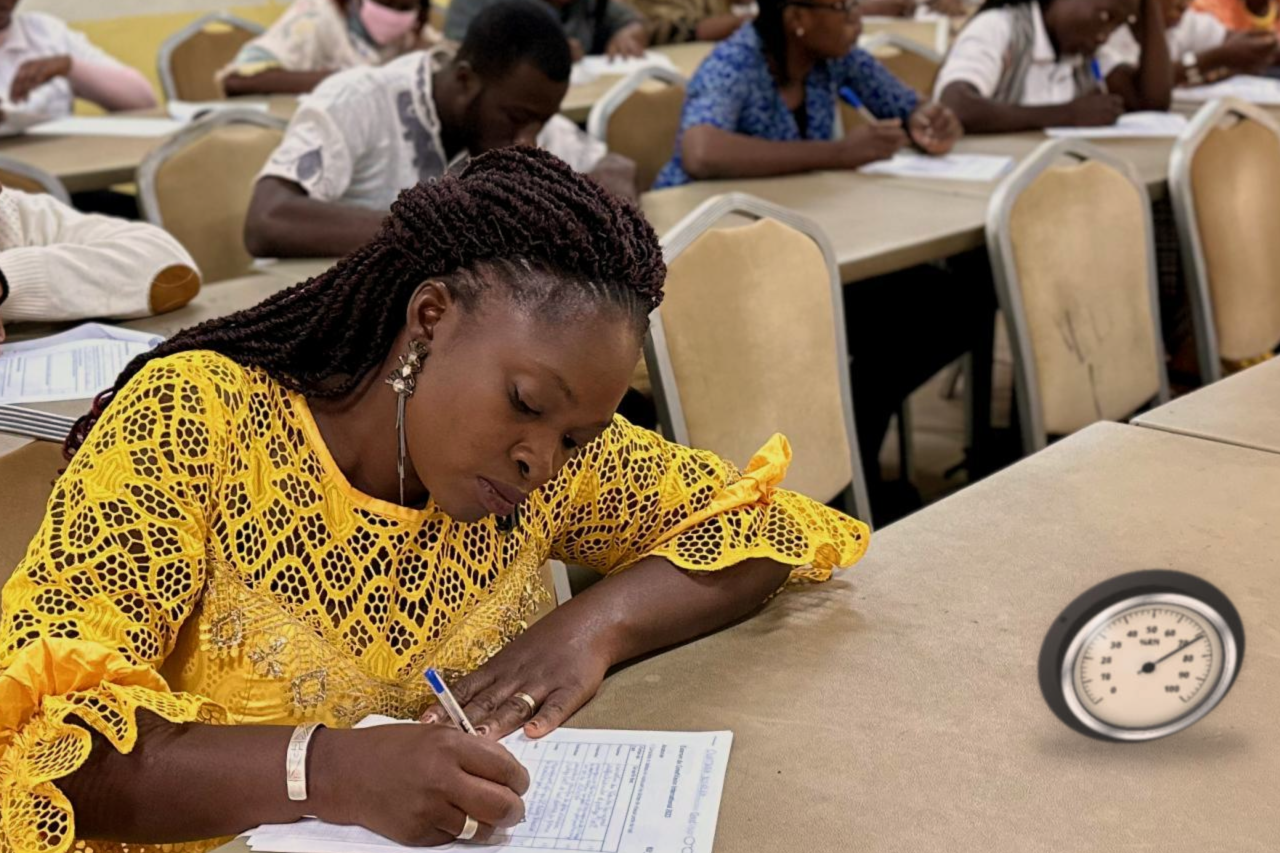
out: **70** %
